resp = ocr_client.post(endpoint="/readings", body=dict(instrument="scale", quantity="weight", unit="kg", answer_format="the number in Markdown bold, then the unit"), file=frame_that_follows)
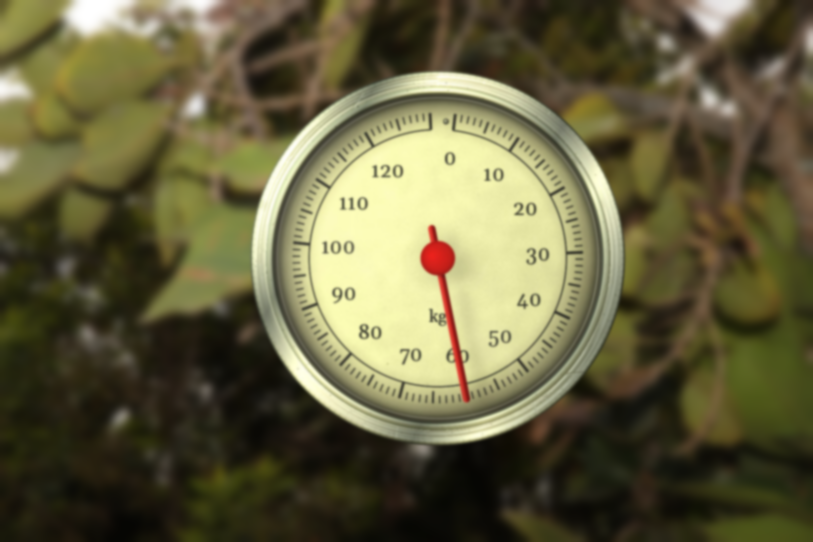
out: **60** kg
